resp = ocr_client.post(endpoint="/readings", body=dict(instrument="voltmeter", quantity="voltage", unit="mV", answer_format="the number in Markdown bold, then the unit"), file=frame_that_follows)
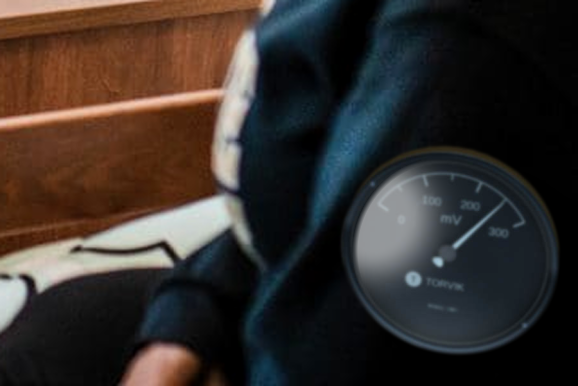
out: **250** mV
